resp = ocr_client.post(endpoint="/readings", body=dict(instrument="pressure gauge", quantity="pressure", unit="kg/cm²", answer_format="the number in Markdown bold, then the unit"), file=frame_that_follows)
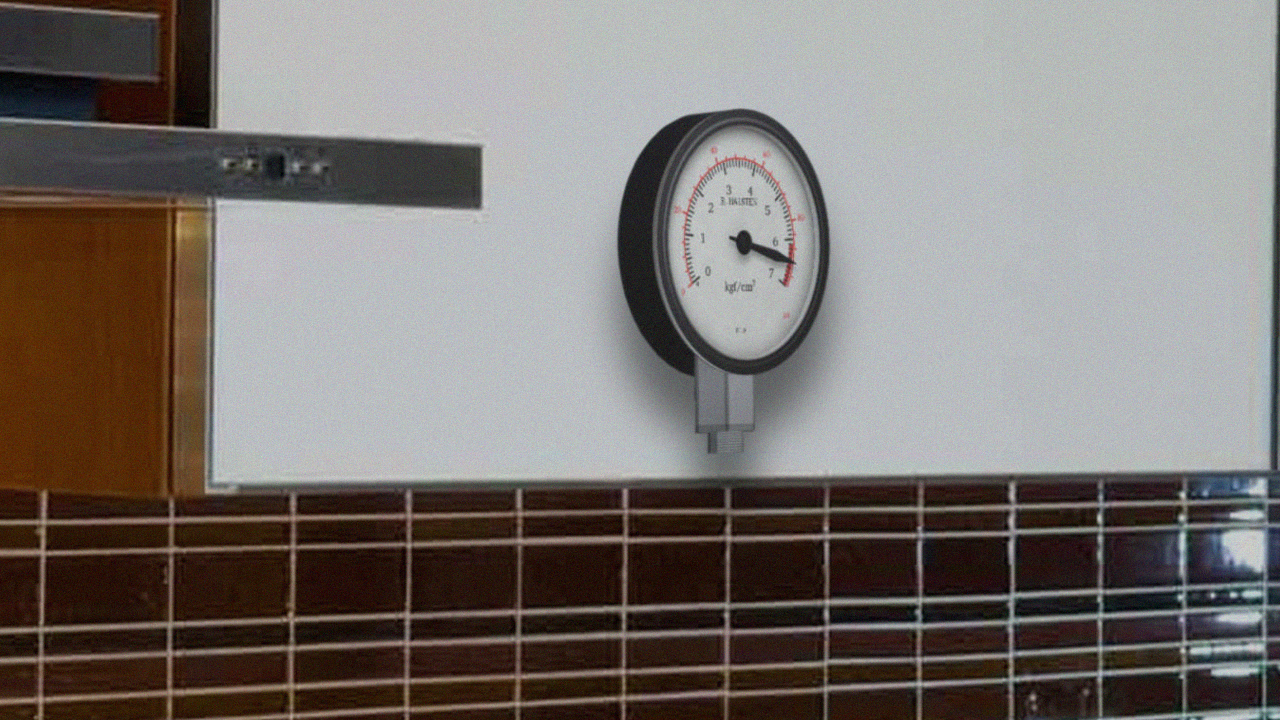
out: **6.5** kg/cm²
